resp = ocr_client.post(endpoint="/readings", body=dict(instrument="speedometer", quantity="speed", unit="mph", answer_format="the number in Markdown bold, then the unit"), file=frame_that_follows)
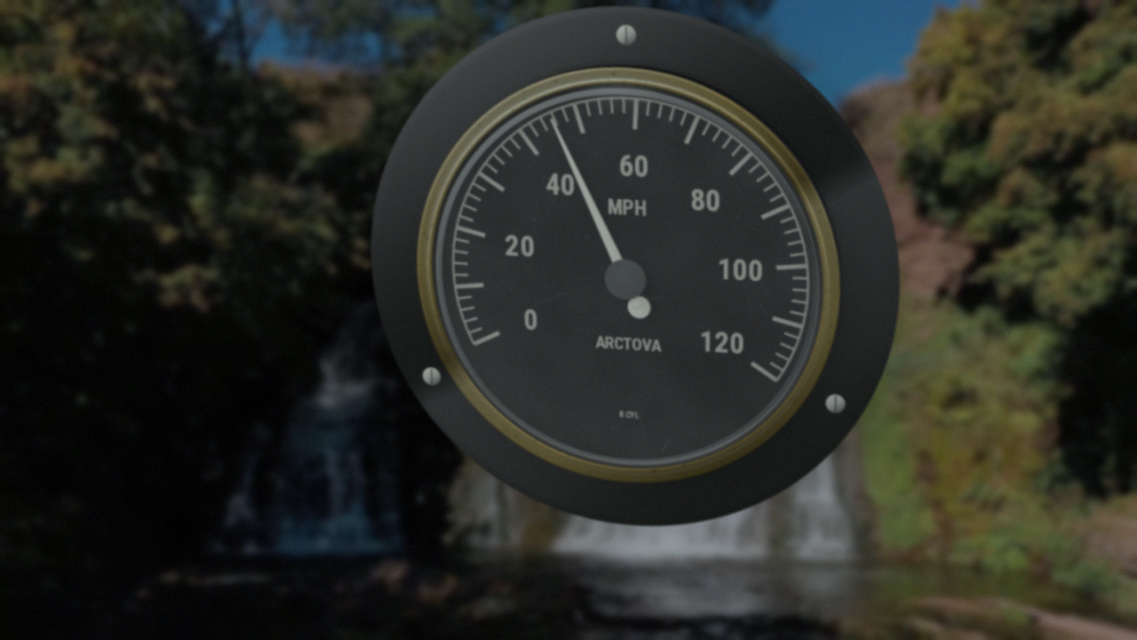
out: **46** mph
